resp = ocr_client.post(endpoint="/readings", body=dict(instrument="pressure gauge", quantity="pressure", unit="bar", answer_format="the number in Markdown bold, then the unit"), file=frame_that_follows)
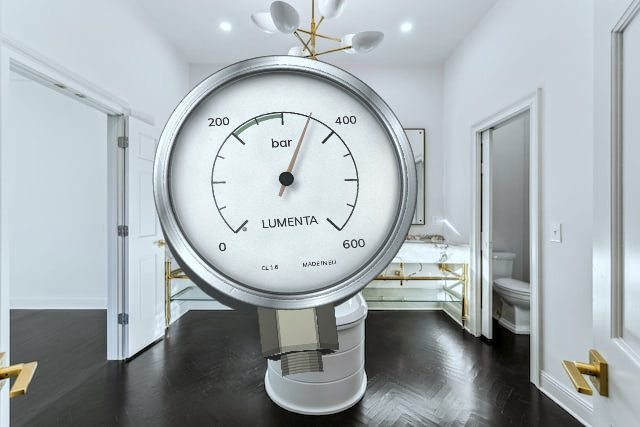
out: **350** bar
